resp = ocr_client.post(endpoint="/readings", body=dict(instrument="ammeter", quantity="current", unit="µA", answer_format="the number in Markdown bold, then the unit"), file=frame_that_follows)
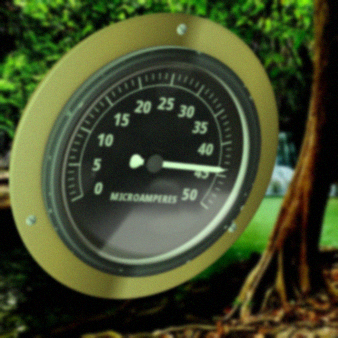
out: **44** µA
